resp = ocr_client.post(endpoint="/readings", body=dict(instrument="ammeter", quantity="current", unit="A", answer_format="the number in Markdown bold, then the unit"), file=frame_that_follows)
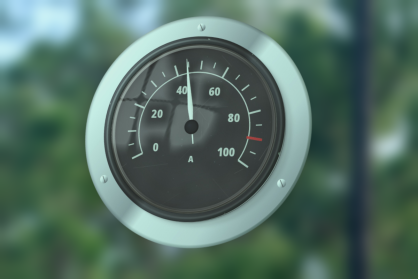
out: **45** A
